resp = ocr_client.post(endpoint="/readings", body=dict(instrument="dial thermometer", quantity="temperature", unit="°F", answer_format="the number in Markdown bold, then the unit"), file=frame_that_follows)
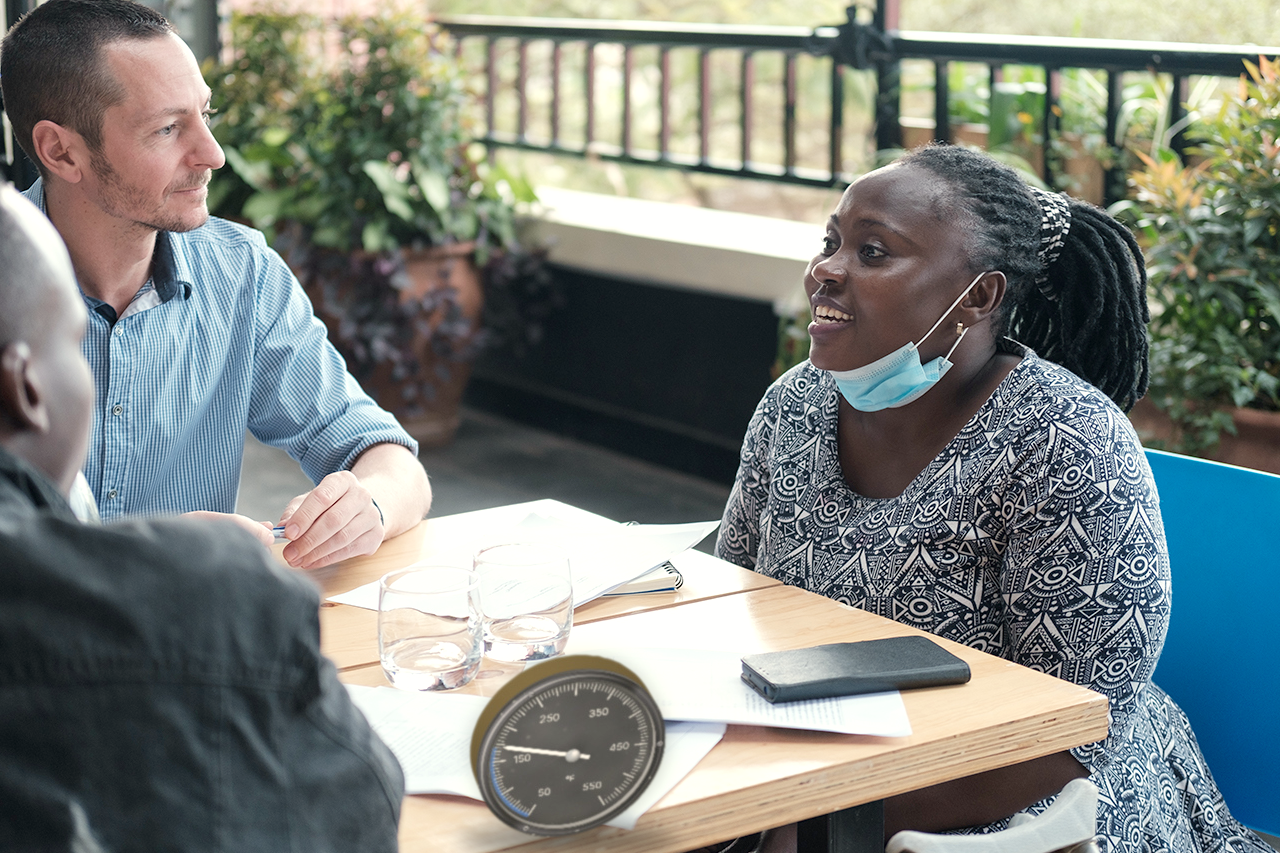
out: **175** °F
